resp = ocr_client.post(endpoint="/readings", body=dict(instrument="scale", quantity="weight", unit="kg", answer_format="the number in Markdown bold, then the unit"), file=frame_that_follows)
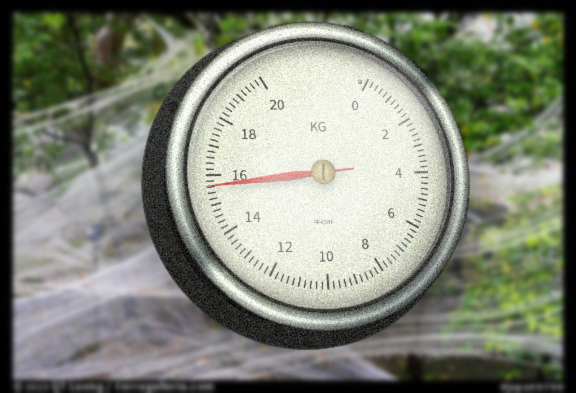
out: **15.6** kg
